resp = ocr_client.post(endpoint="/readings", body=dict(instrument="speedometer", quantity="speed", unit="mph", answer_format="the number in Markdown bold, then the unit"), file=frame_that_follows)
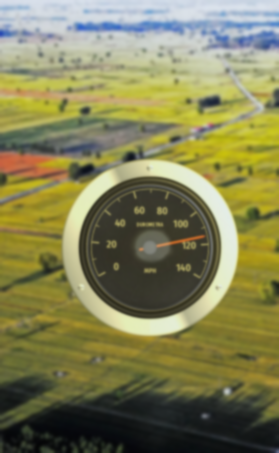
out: **115** mph
